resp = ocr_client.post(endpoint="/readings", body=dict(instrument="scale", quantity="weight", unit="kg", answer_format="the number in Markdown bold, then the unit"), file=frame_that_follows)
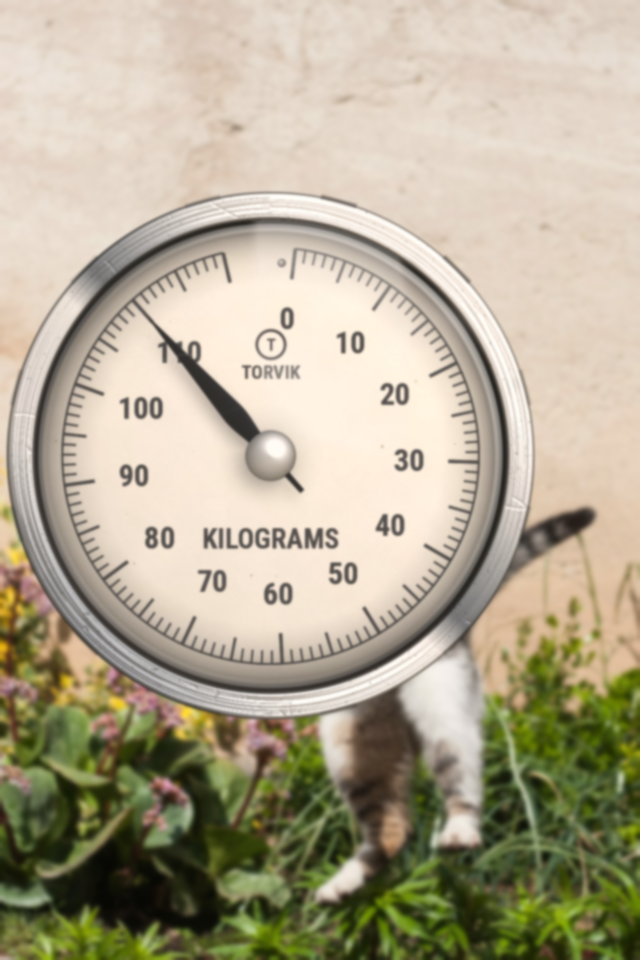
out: **110** kg
